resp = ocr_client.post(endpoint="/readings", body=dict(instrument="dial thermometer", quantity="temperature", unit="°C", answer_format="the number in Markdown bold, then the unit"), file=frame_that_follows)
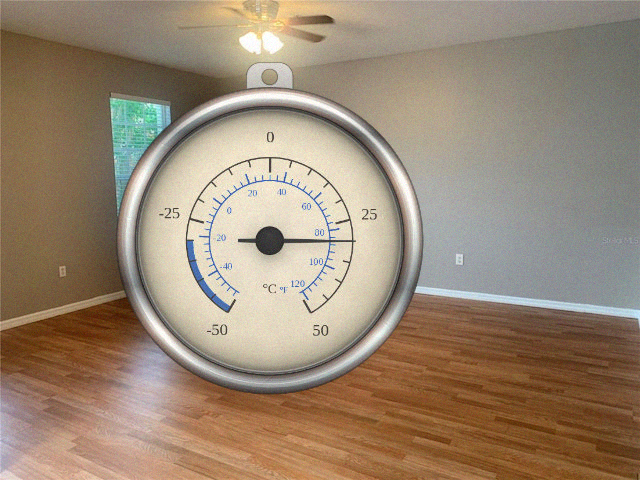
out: **30** °C
